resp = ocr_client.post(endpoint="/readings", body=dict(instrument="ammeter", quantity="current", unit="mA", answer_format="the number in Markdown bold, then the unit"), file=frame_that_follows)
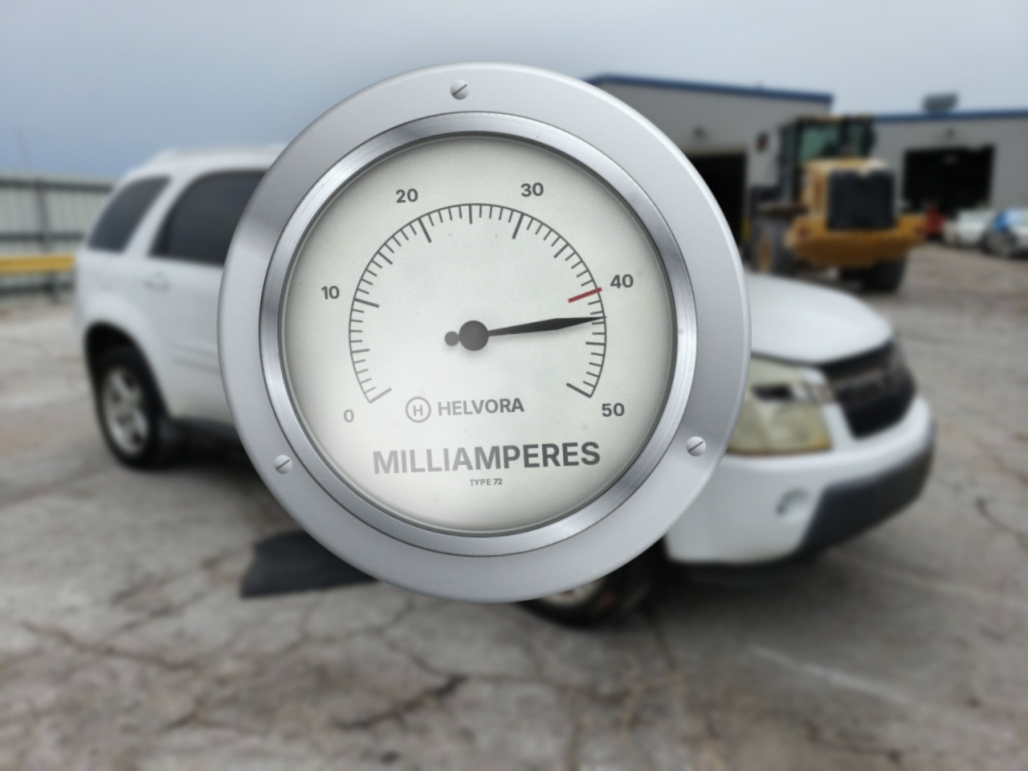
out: **42.5** mA
